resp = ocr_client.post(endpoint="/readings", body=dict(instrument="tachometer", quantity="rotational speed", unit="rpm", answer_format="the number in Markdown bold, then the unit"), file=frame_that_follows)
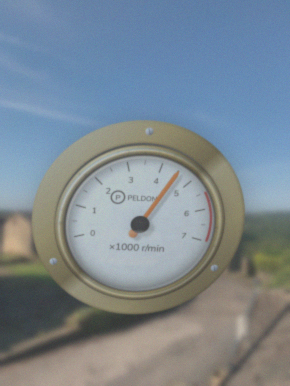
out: **4500** rpm
